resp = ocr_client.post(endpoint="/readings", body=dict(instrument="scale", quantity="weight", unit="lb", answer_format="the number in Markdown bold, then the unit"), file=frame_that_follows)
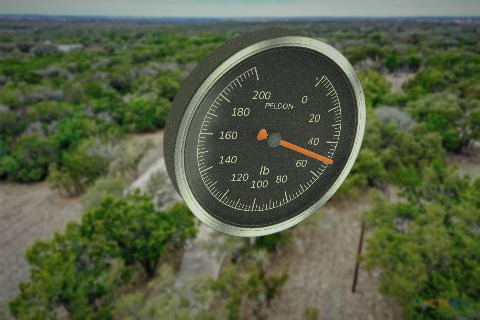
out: **50** lb
